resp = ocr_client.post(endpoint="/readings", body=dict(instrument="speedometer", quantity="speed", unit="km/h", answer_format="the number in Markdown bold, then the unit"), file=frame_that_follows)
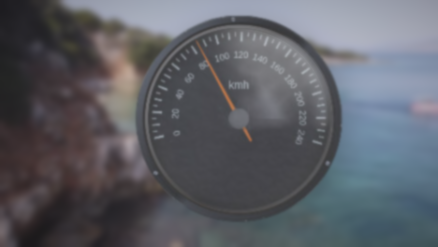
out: **85** km/h
